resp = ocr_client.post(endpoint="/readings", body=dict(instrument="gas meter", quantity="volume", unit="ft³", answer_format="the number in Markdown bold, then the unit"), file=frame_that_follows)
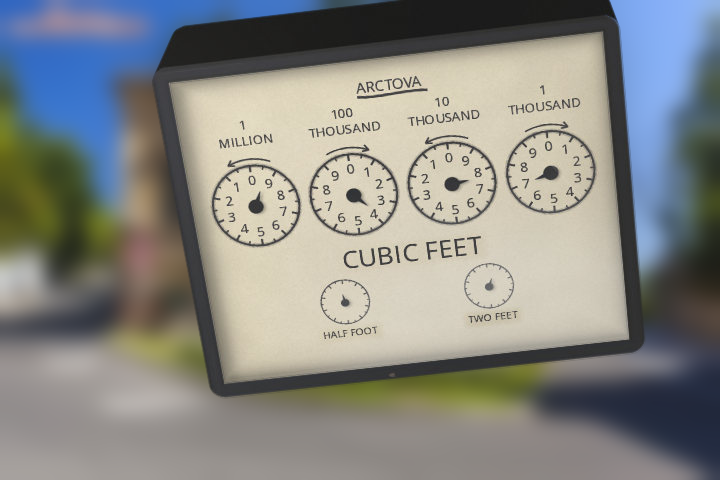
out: **937700** ft³
